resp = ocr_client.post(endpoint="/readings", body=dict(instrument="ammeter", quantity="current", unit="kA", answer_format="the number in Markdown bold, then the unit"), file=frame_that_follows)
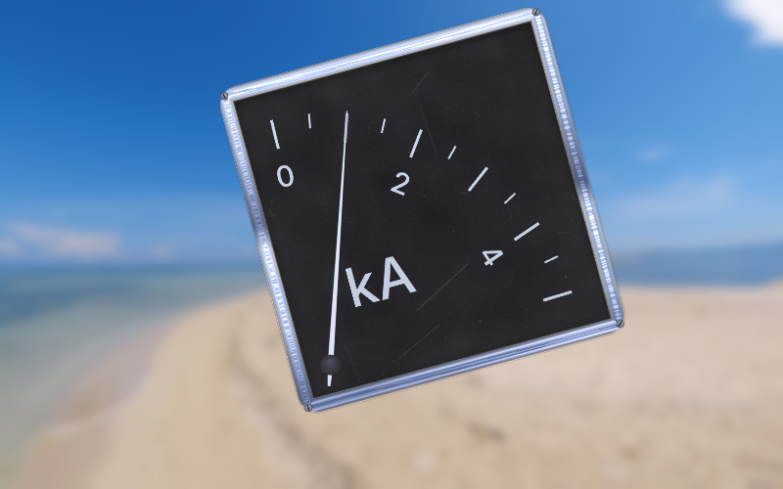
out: **1** kA
